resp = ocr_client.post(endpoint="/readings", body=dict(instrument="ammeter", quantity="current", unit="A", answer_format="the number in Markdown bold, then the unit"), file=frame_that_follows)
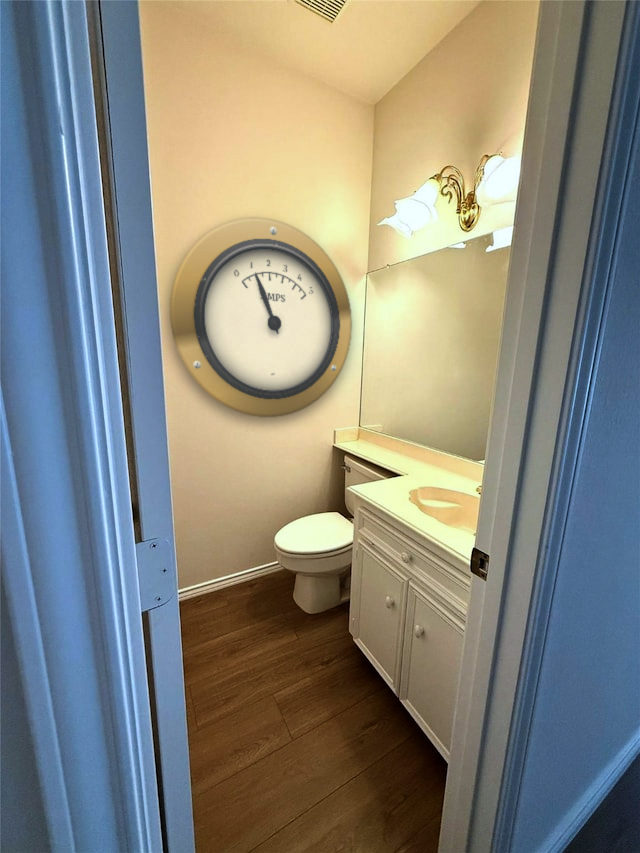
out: **1** A
